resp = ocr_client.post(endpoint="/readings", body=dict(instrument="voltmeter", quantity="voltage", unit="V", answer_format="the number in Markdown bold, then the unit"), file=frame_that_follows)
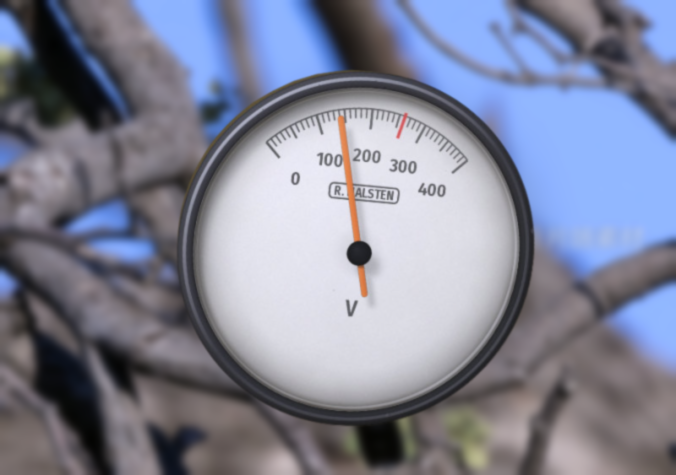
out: **140** V
